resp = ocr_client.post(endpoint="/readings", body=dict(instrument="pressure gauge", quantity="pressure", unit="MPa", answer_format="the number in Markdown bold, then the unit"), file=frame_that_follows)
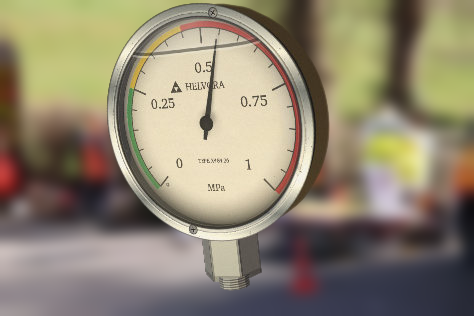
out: **0.55** MPa
